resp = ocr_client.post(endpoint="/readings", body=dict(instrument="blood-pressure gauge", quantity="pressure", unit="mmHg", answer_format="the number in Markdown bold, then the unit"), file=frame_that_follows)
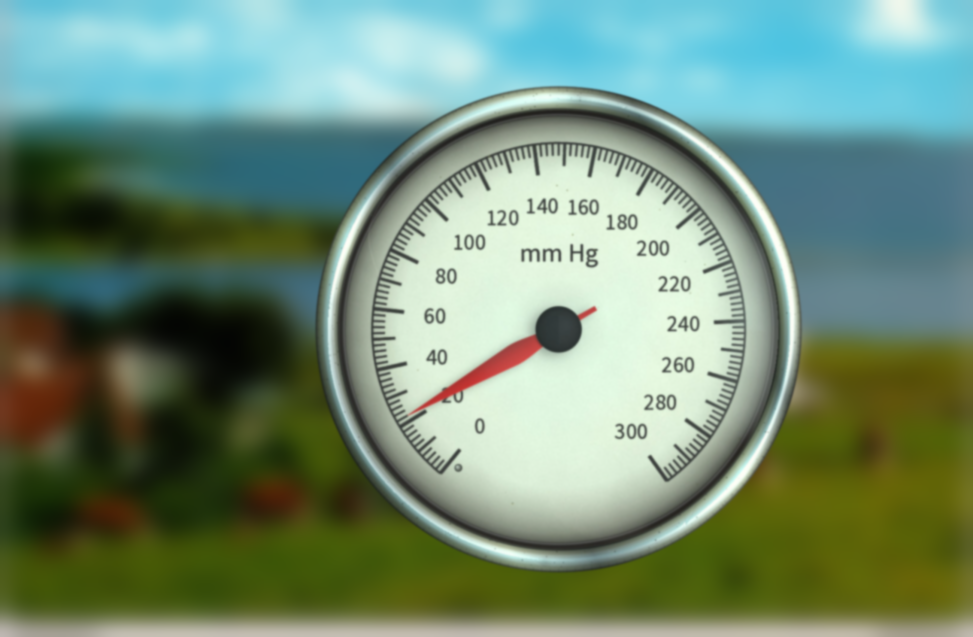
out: **22** mmHg
